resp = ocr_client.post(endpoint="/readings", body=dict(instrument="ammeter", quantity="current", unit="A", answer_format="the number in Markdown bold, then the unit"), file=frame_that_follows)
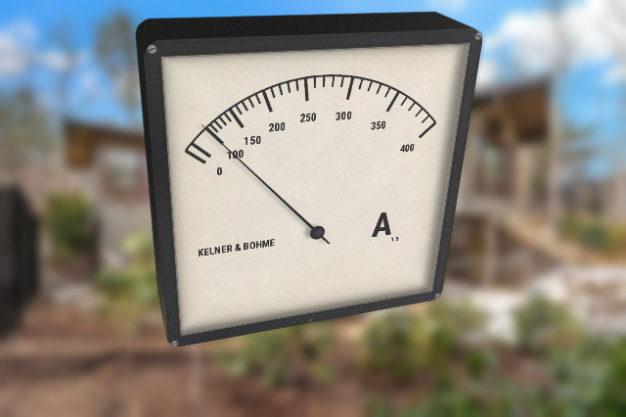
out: **100** A
